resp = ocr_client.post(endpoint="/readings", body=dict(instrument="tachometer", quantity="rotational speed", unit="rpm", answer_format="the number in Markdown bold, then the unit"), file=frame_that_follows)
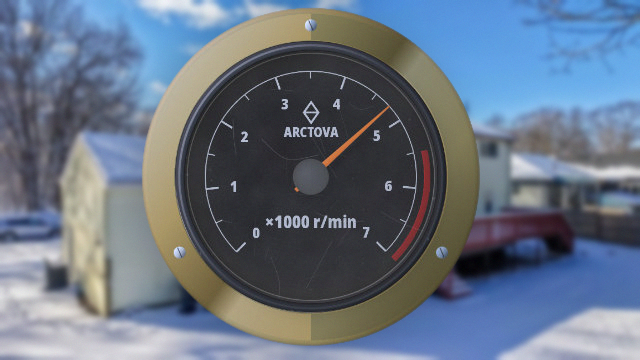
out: **4750** rpm
